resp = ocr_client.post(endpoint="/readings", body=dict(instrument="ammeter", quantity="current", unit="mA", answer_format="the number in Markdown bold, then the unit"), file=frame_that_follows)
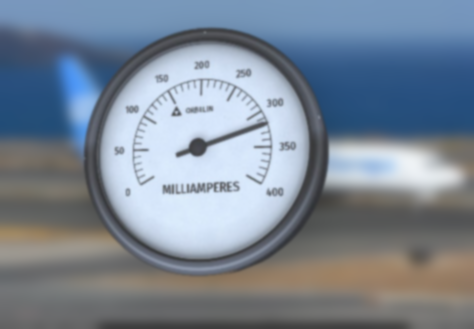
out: **320** mA
